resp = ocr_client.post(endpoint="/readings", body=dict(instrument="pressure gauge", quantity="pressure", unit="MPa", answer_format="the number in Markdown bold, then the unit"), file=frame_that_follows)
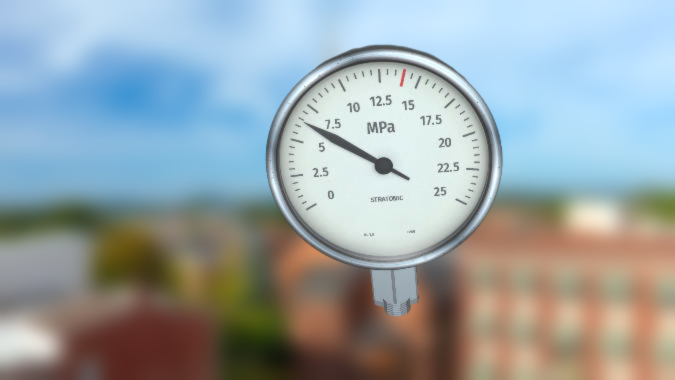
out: **6.5** MPa
